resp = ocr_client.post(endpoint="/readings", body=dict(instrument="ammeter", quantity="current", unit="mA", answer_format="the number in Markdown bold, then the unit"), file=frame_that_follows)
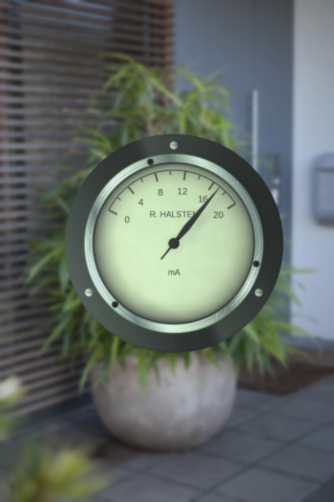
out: **17** mA
